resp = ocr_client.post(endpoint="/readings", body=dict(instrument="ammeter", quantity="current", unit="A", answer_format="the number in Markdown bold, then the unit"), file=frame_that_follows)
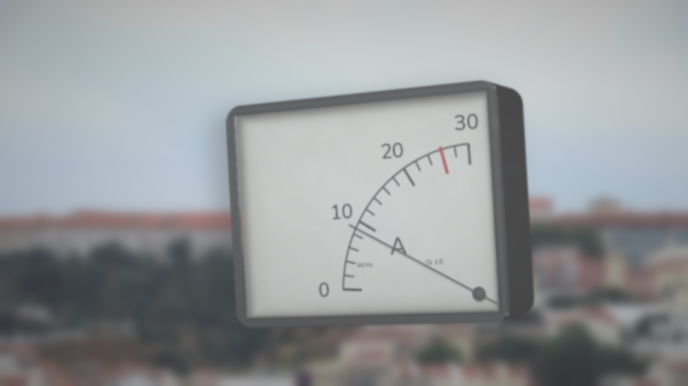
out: **9** A
